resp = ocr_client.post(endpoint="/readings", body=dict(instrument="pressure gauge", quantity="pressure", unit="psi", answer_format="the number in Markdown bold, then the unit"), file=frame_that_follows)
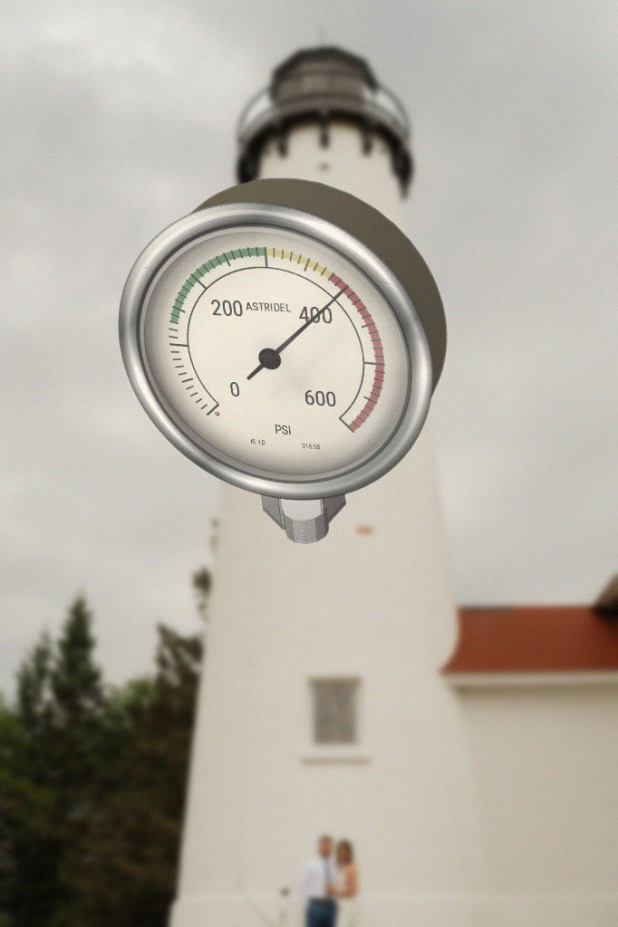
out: **400** psi
